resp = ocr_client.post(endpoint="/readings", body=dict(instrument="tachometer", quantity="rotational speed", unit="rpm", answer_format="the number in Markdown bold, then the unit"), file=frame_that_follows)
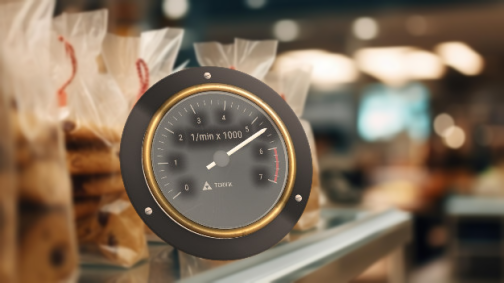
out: **5400** rpm
